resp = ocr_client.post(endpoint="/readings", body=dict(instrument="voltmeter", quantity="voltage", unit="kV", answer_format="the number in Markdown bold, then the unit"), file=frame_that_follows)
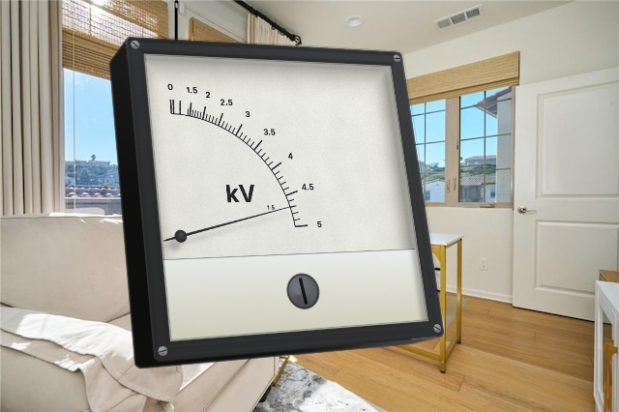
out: **4.7** kV
